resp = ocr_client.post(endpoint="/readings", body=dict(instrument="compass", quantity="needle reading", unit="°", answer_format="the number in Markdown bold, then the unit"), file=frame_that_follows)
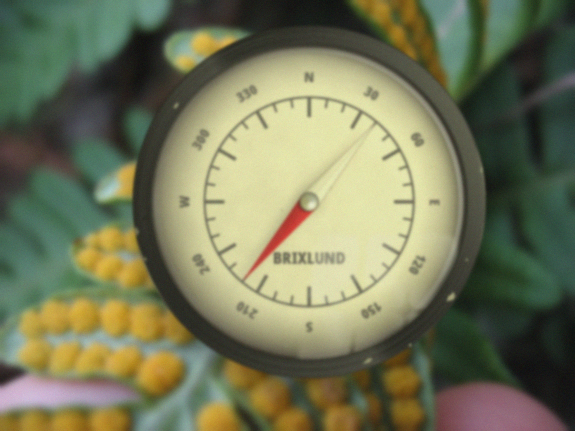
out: **220** °
